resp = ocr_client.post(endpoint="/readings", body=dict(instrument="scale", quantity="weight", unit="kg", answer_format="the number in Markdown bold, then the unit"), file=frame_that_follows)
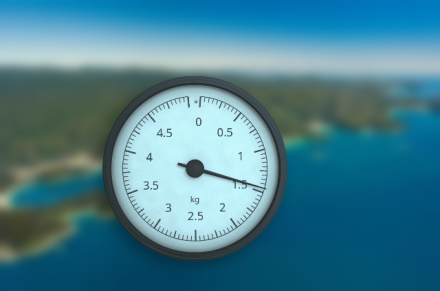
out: **1.45** kg
